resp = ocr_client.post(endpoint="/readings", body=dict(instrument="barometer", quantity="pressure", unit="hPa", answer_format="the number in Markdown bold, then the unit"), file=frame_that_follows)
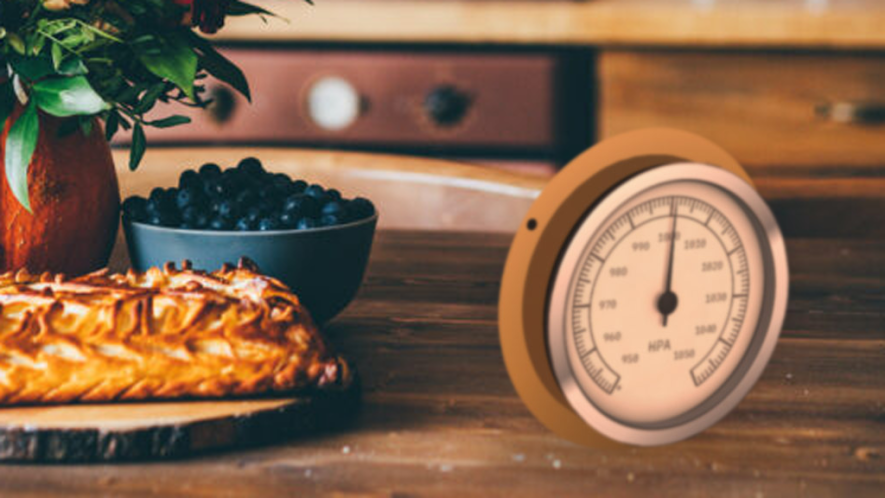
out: **1000** hPa
